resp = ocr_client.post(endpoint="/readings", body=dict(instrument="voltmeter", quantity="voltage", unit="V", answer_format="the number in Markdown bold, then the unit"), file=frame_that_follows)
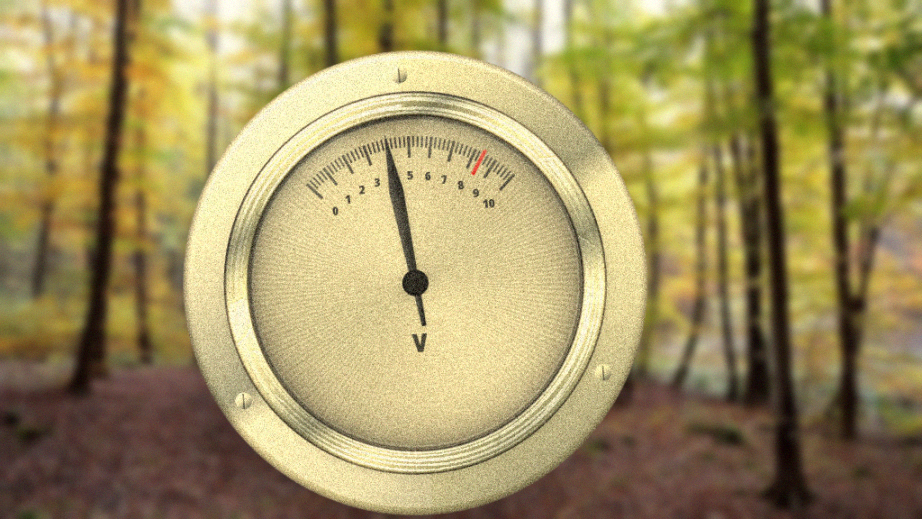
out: **4** V
